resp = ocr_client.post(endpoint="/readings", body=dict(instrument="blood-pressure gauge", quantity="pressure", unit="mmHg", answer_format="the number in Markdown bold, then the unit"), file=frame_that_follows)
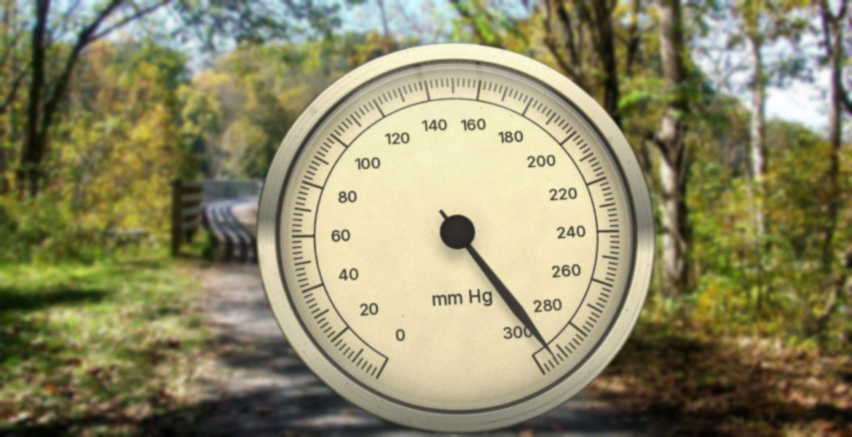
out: **294** mmHg
